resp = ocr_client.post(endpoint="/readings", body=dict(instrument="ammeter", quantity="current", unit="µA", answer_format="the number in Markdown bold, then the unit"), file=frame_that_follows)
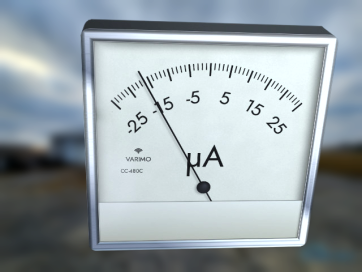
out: **-16** µA
